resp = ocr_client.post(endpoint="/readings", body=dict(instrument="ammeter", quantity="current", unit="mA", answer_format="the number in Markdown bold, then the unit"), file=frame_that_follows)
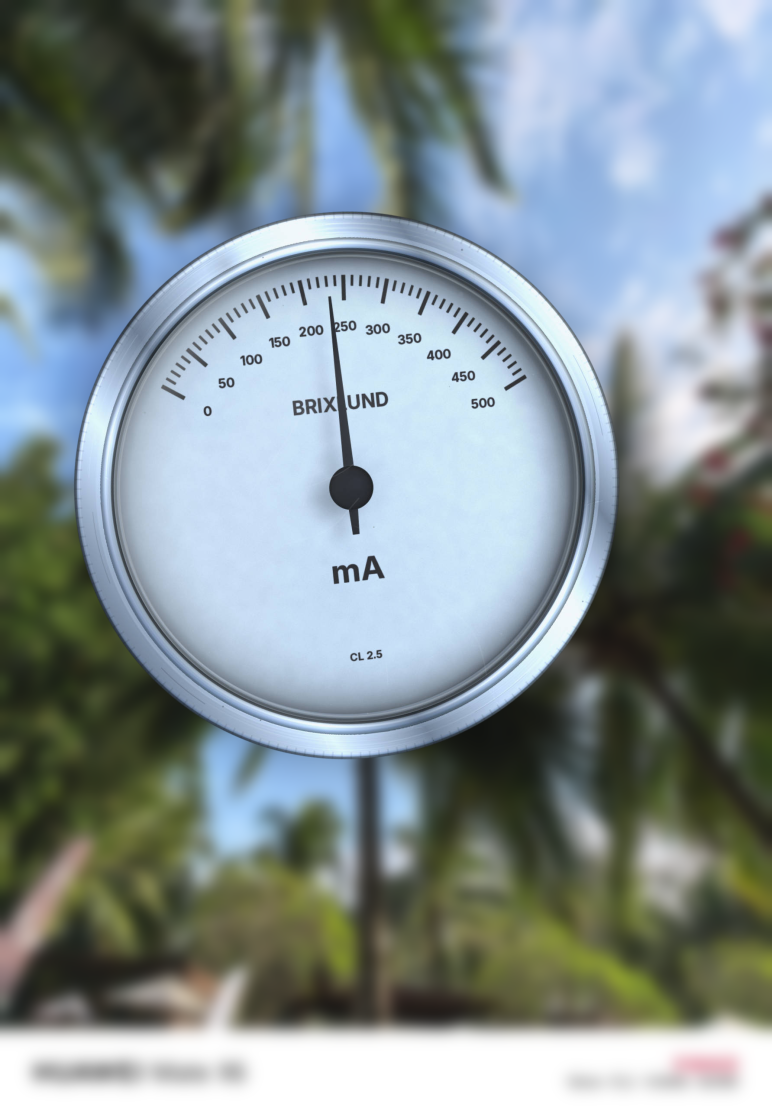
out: **230** mA
